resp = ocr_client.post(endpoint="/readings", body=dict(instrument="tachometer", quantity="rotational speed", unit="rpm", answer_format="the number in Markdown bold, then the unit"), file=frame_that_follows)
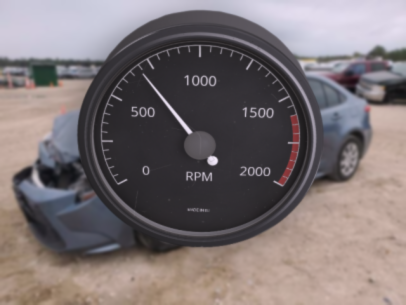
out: **700** rpm
